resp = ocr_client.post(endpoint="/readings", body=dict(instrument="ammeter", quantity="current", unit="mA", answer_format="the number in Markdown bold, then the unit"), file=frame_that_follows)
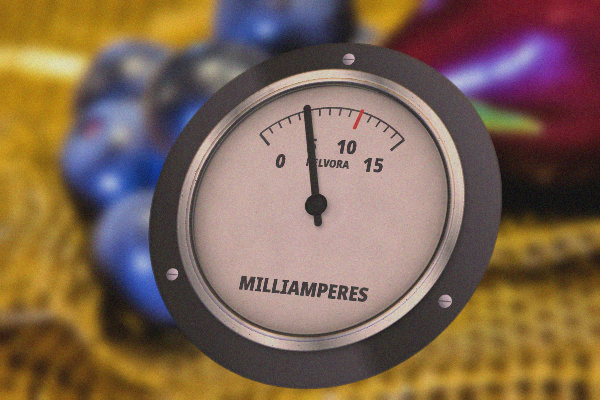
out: **5** mA
